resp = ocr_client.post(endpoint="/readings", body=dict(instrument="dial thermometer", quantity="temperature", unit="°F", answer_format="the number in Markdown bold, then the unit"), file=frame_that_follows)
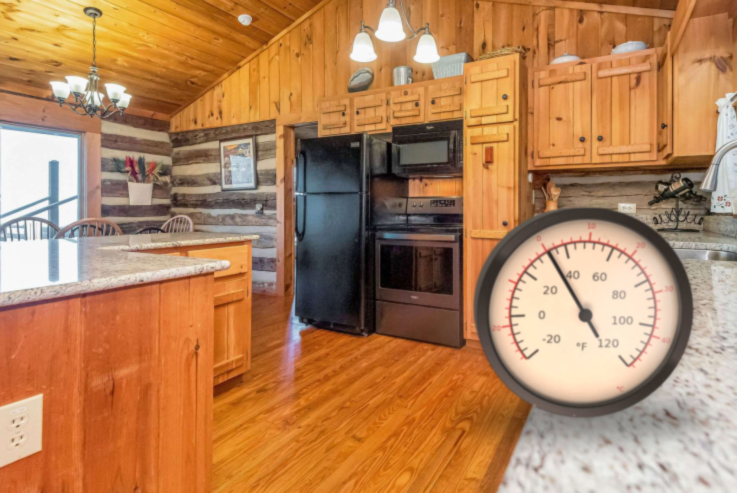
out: **32** °F
